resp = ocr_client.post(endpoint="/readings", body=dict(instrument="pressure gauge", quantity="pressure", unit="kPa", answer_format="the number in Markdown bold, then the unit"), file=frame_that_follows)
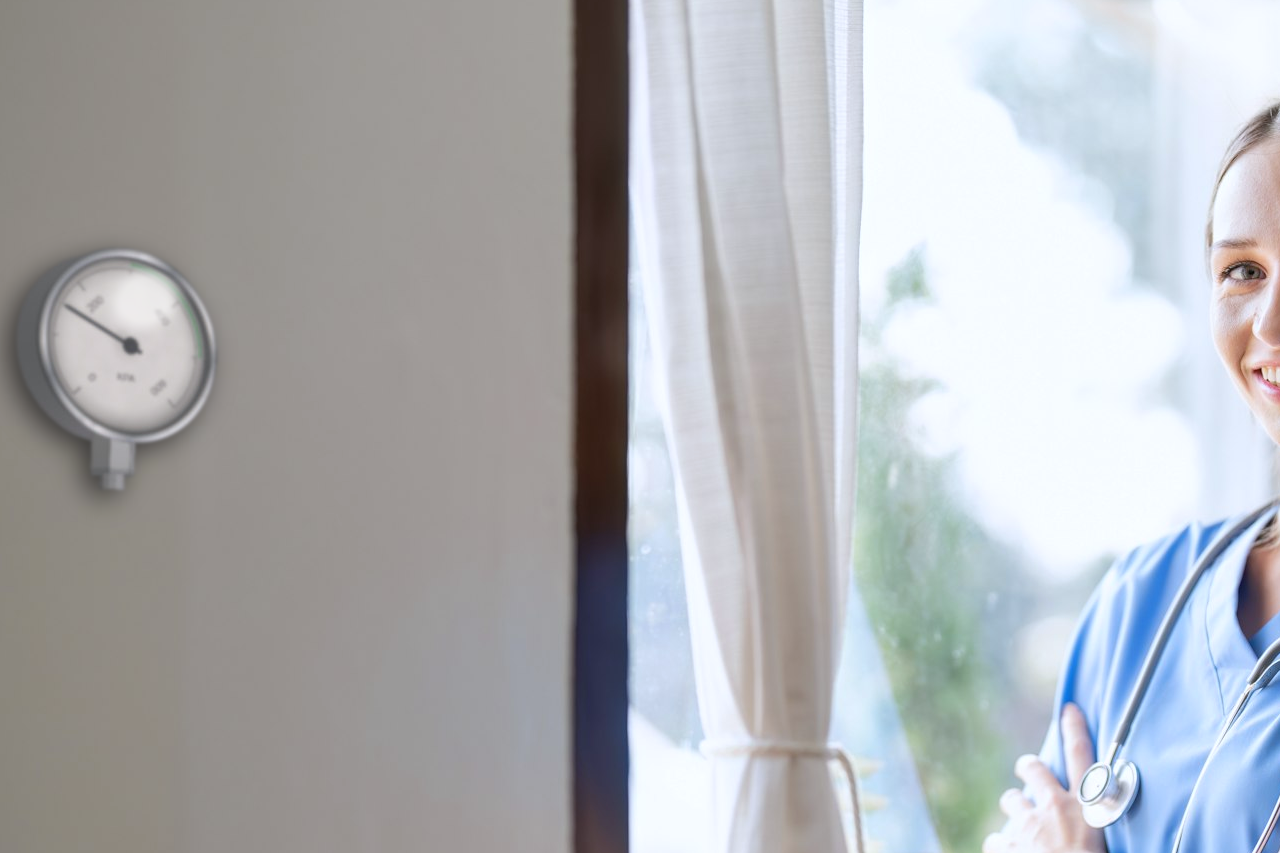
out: **150** kPa
